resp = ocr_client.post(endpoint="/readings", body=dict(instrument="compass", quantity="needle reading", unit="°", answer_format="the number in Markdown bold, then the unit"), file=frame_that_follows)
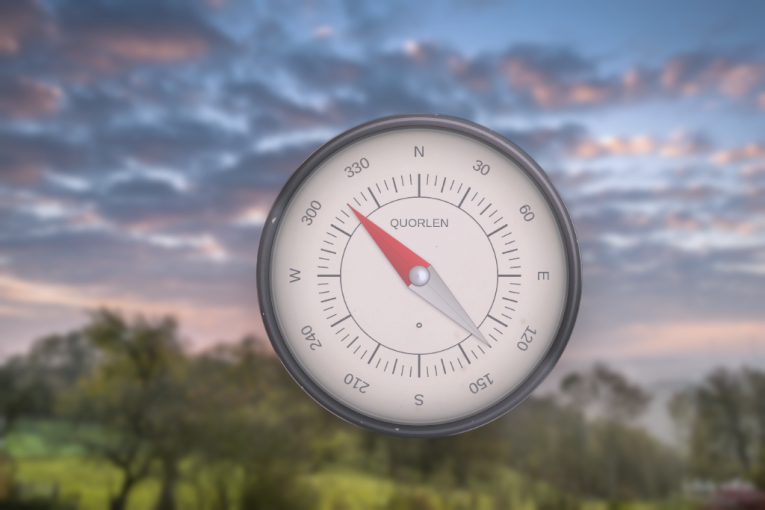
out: **315** °
